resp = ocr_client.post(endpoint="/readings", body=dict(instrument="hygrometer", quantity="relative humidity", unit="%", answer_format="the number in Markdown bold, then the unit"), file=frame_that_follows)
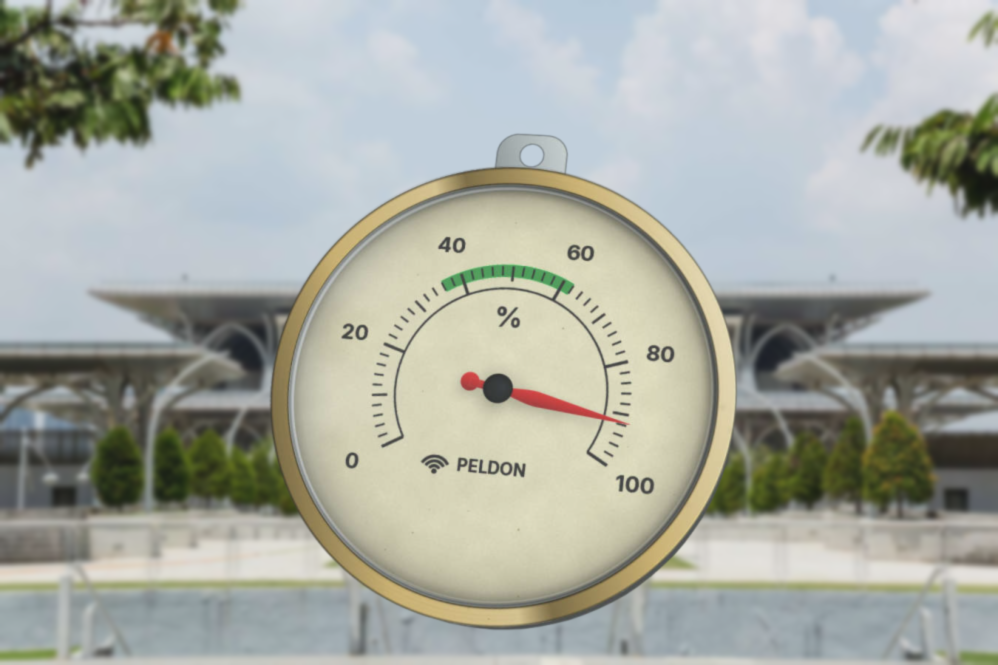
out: **92** %
